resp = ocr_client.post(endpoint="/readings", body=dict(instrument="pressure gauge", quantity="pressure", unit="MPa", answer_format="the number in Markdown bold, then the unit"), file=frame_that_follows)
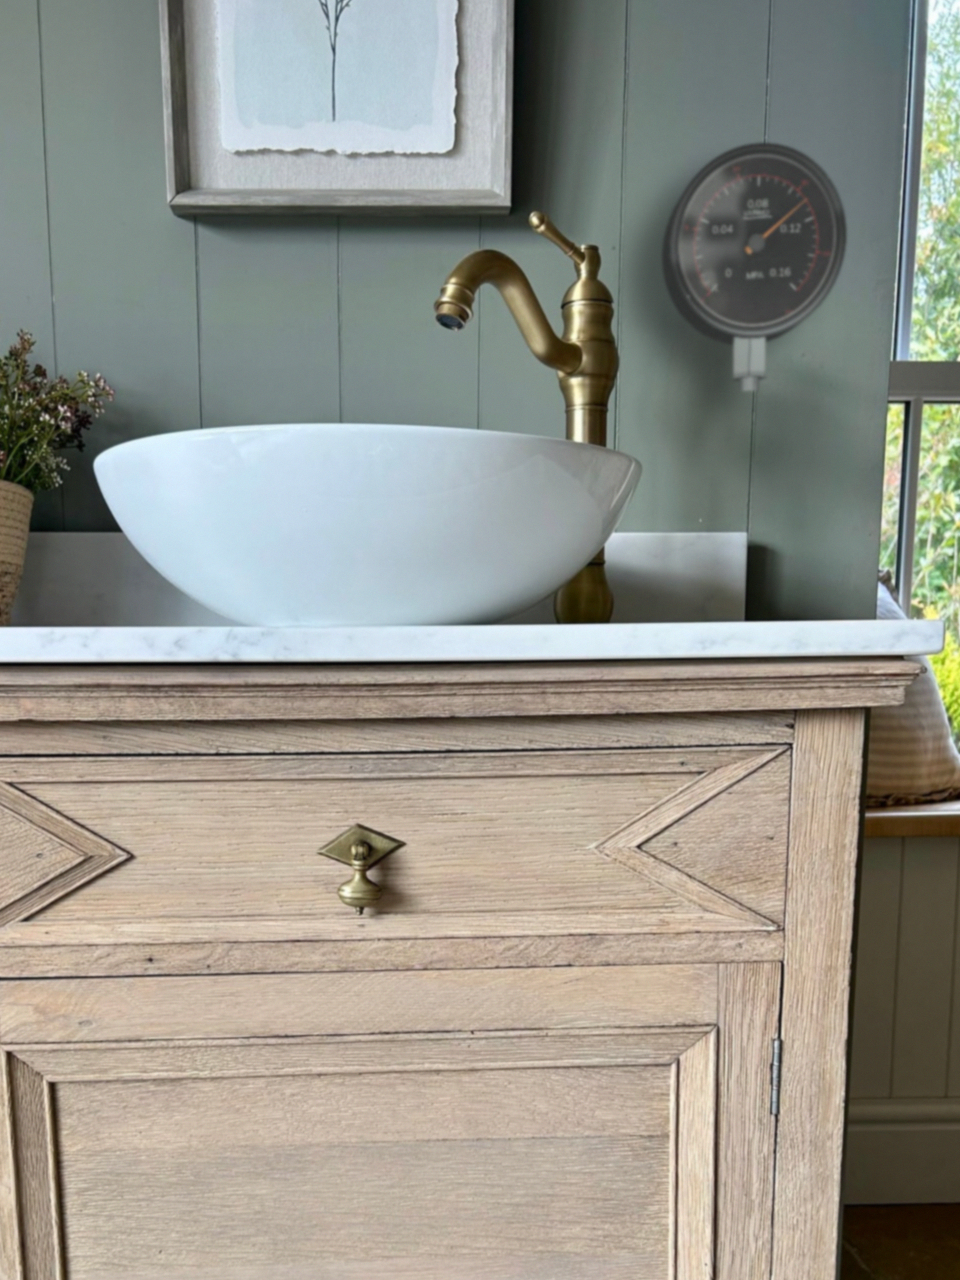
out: **0.11** MPa
